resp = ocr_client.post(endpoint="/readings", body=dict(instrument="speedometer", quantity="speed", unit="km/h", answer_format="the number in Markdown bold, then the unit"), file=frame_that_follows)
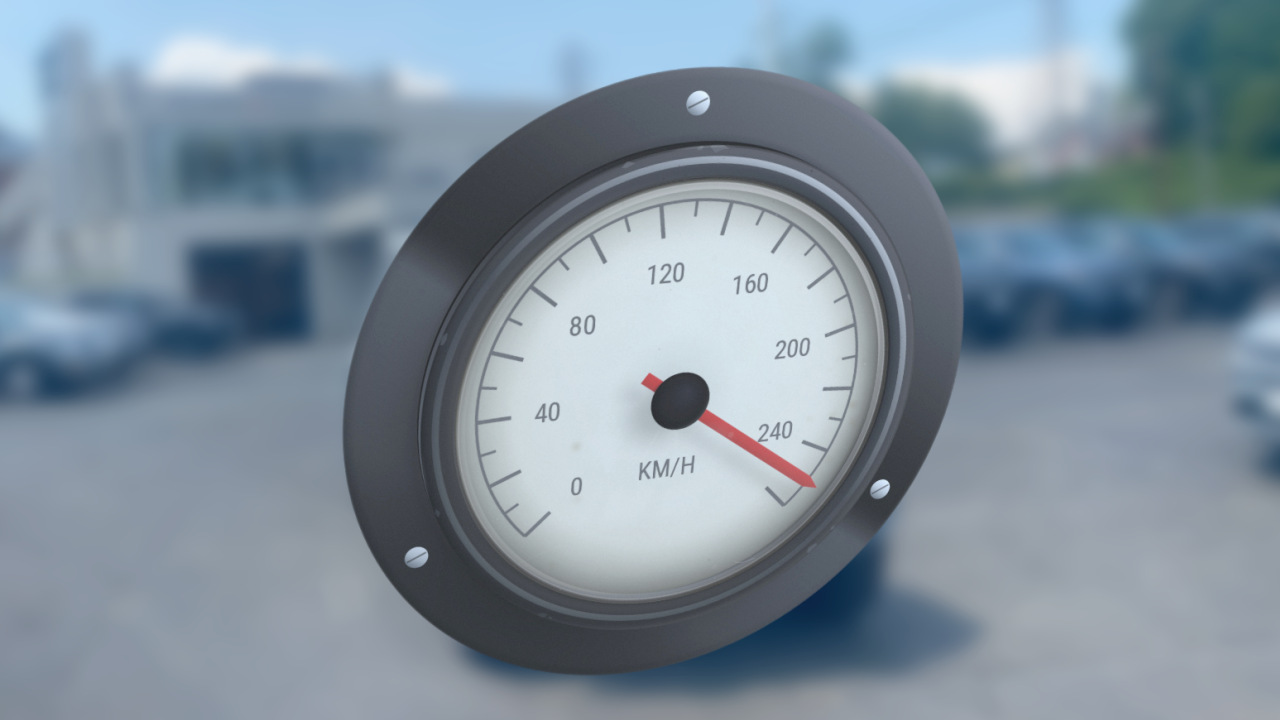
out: **250** km/h
